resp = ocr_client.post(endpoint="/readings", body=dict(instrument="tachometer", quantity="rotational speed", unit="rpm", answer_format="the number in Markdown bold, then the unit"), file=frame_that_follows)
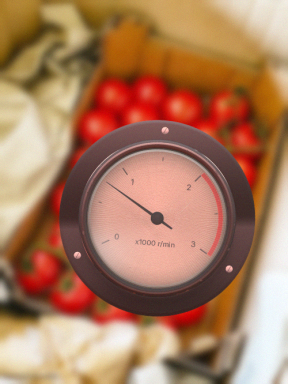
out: **750** rpm
